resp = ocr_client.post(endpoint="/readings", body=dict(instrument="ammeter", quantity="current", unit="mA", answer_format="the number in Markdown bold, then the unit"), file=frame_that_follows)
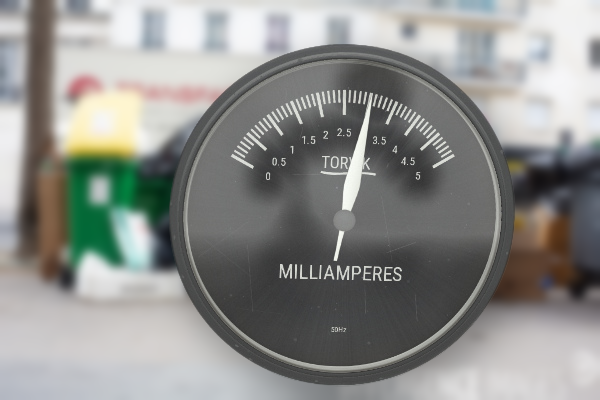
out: **3** mA
